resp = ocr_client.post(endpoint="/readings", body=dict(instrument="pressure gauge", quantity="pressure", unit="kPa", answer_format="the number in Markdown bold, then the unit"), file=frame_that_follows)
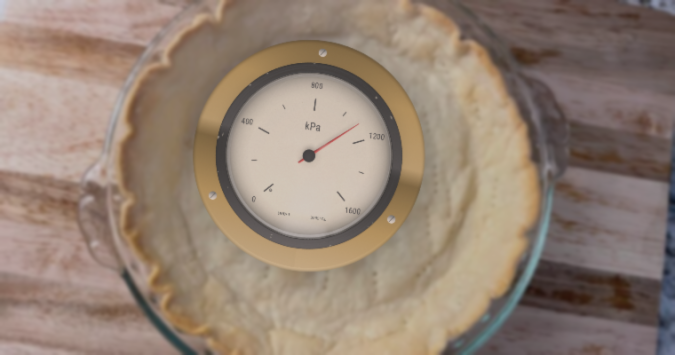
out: **1100** kPa
